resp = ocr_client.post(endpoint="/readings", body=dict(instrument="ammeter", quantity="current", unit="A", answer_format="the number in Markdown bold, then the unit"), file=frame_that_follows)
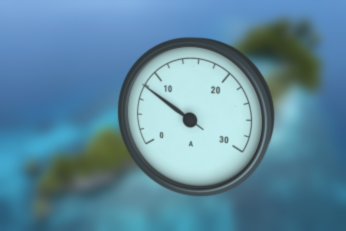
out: **8** A
